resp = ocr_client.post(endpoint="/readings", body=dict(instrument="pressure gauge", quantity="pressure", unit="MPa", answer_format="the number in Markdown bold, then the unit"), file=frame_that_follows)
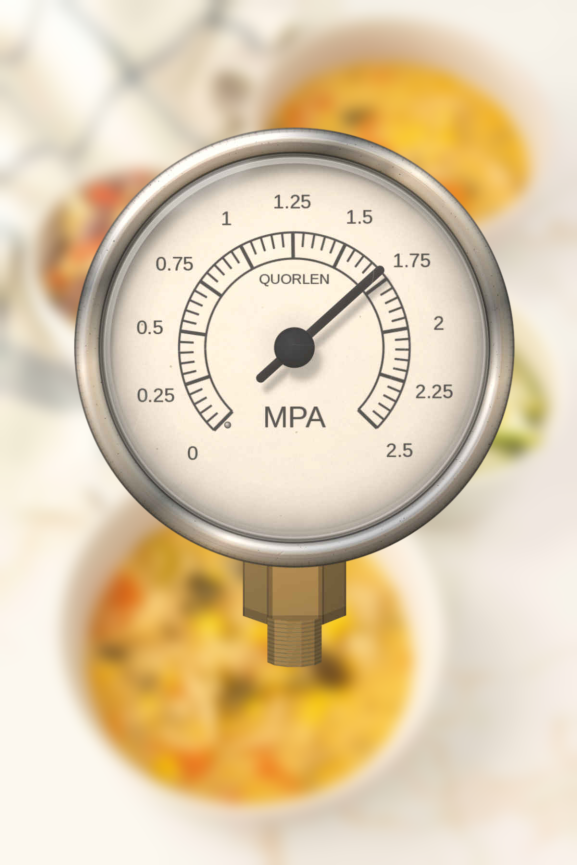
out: **1.7** MPa
